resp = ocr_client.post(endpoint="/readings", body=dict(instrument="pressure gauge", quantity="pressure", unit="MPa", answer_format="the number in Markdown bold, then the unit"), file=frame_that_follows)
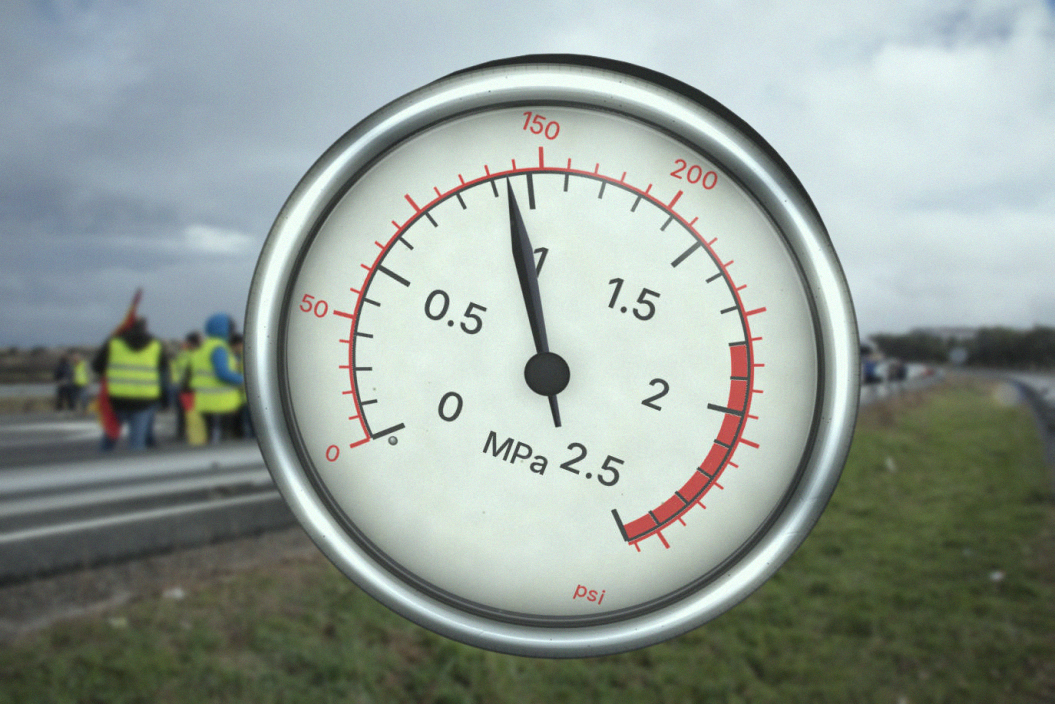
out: **0.95** MPa
